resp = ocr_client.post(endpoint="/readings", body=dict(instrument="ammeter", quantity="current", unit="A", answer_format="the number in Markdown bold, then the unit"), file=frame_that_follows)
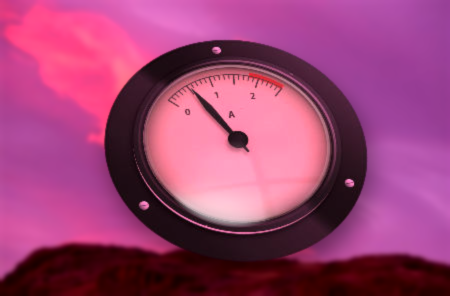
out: **0.5** A
